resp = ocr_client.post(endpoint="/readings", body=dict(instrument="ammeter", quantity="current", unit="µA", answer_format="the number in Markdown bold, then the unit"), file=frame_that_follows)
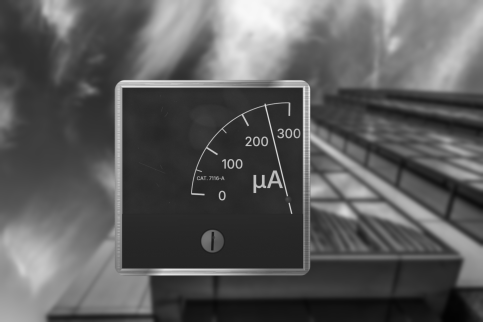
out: **250** µA
